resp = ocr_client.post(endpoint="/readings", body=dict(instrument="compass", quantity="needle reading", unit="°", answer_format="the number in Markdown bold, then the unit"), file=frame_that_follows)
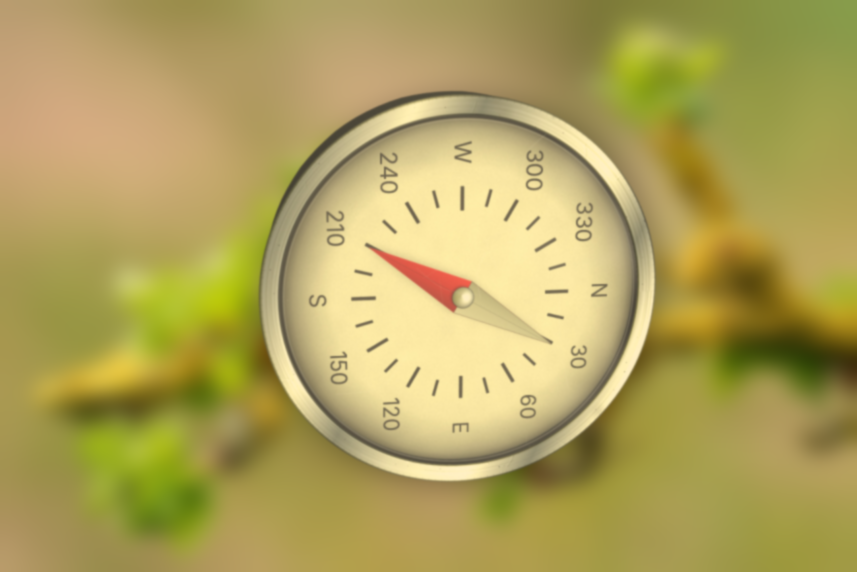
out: **210** °
